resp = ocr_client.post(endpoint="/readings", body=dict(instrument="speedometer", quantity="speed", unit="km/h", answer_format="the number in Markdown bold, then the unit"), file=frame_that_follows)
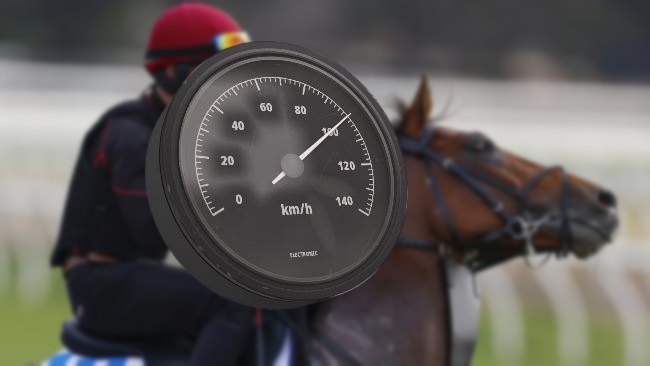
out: **100** km/h
